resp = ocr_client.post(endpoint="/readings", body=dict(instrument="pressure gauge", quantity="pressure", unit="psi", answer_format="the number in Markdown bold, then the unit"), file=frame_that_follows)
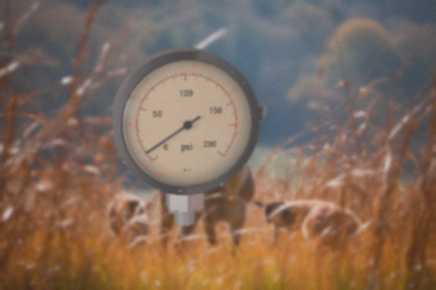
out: **10** psi
